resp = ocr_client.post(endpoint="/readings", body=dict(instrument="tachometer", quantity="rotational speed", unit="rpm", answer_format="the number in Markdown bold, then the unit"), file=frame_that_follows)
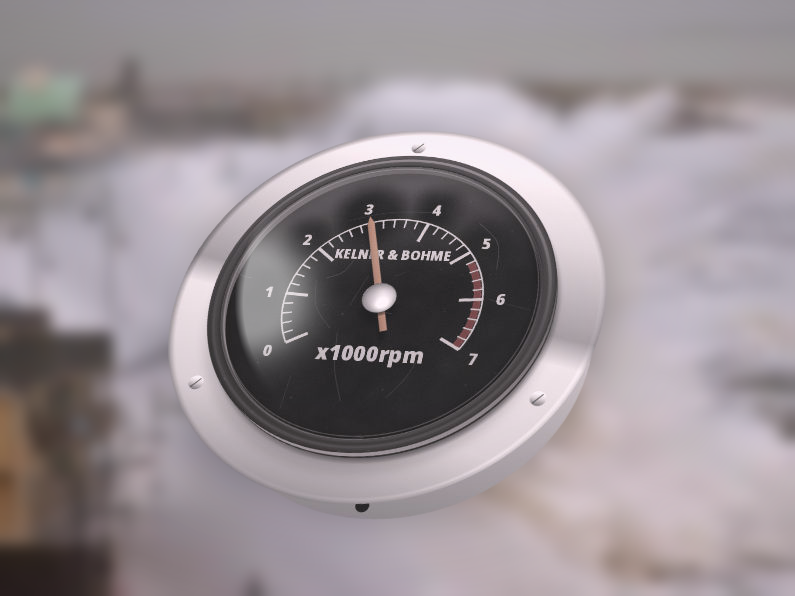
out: **3000** rpm
